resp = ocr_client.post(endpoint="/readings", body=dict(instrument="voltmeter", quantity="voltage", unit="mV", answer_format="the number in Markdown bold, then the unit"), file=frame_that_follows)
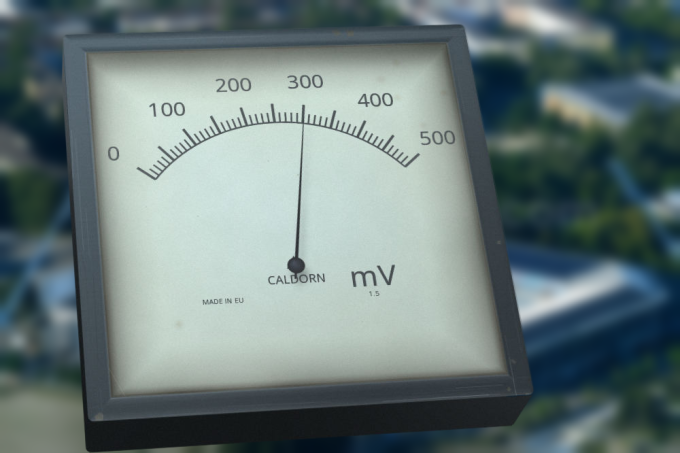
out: **300** mV
